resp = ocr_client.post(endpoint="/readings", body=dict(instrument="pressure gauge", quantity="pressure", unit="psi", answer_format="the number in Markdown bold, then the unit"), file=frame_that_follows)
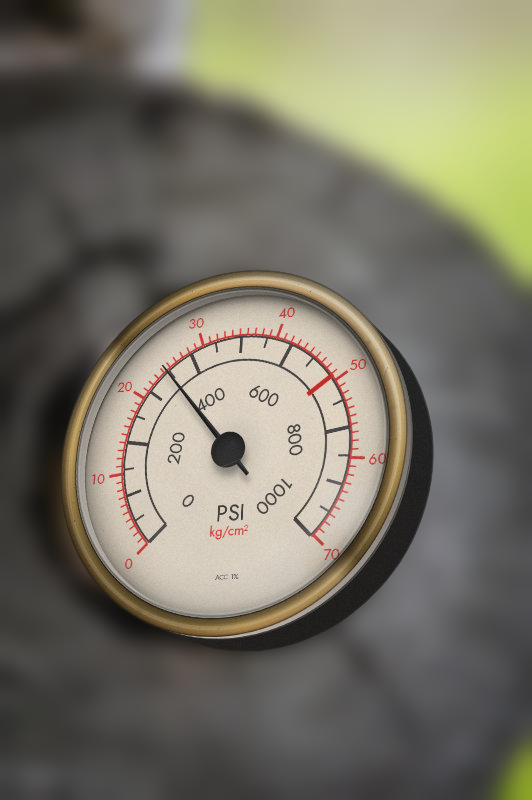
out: **350** psi
